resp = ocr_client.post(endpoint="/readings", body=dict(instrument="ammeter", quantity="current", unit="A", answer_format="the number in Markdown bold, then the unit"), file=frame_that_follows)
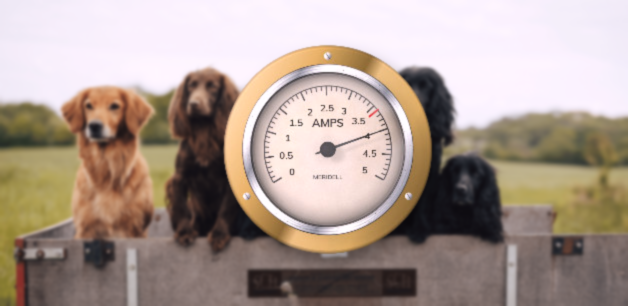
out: **4** A
